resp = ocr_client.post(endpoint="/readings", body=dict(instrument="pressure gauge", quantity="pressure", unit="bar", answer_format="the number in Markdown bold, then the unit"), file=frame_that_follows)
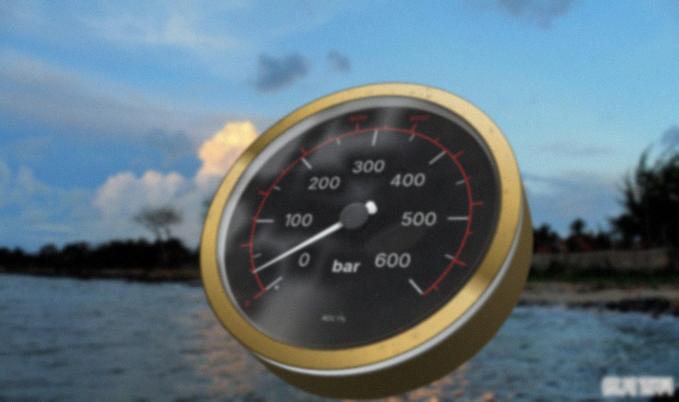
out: **25** bar
